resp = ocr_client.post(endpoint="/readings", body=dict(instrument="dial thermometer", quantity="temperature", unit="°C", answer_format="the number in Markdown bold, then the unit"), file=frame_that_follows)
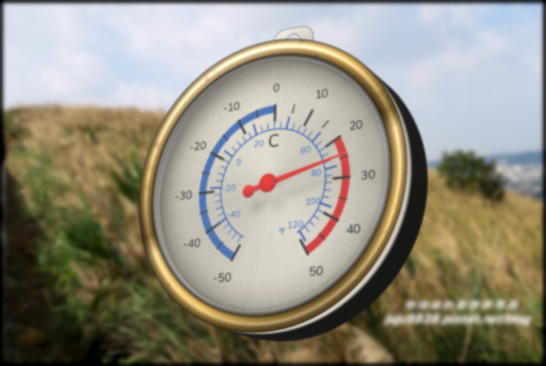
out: **25** °C
